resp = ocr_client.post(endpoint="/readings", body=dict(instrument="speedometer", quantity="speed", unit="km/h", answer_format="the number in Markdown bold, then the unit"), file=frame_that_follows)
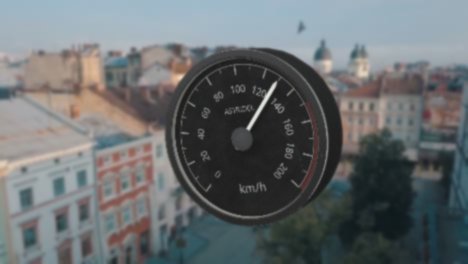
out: **130** km/h
